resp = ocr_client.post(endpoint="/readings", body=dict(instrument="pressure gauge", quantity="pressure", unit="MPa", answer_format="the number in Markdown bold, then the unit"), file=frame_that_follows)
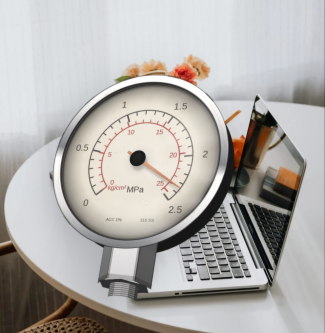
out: **2.35** MPa
